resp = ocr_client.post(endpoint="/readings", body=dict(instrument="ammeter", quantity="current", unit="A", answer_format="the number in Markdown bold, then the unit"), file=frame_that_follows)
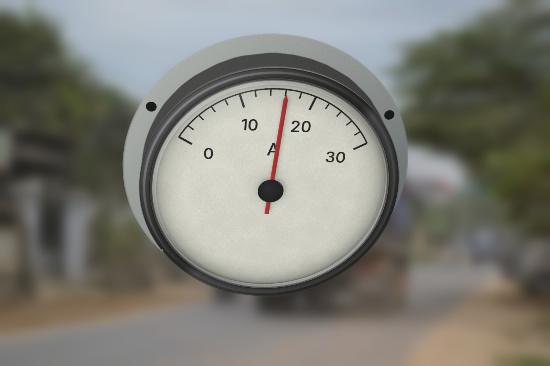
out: **16** A
